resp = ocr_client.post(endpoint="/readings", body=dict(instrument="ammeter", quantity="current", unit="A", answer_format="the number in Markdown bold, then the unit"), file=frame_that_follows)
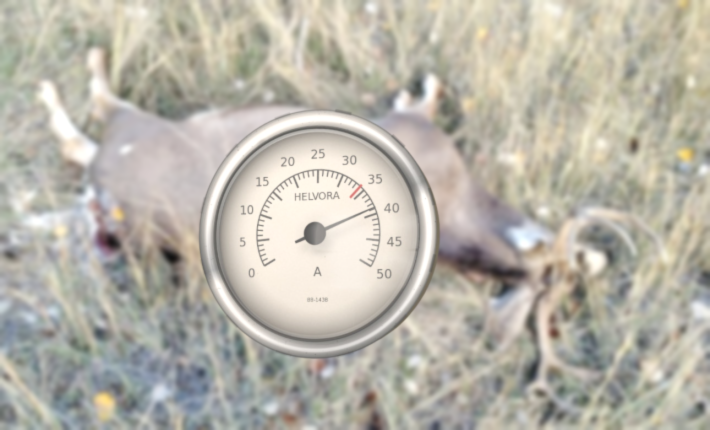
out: **39** A
